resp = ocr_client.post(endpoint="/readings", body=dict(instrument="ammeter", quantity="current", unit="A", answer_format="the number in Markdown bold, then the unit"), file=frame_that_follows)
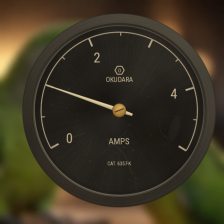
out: **1** A
